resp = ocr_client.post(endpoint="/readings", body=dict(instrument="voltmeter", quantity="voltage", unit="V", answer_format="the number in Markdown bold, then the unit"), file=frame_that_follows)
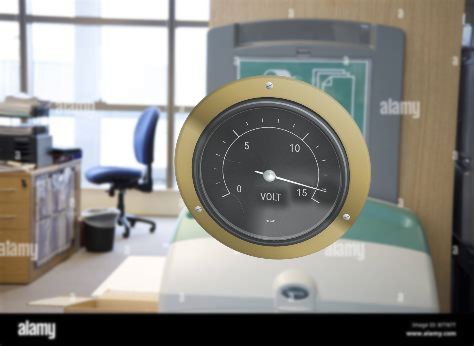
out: **14** V
